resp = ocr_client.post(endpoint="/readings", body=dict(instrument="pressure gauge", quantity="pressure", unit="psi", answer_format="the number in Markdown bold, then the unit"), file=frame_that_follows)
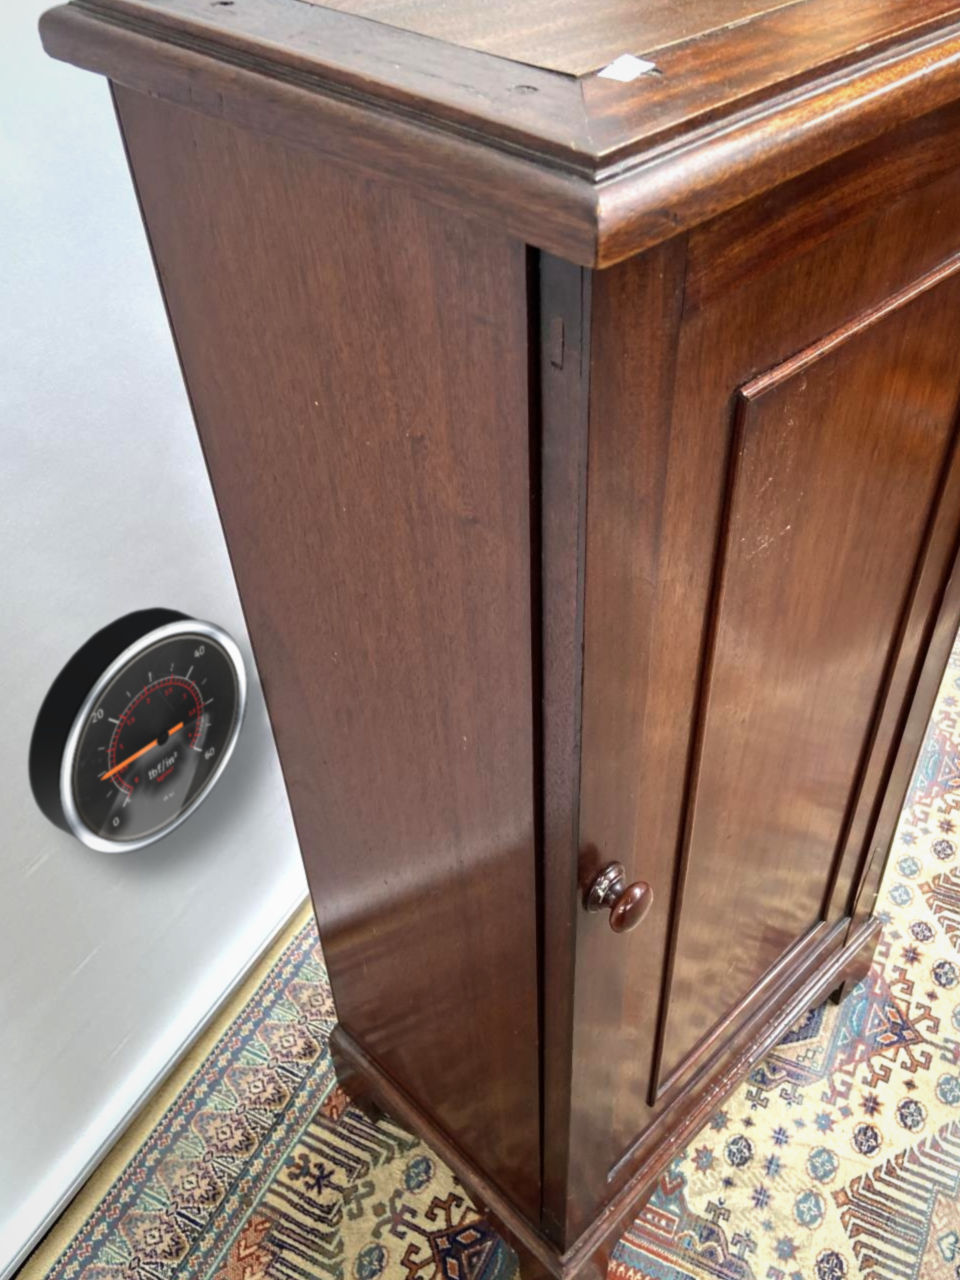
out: **10** psi
